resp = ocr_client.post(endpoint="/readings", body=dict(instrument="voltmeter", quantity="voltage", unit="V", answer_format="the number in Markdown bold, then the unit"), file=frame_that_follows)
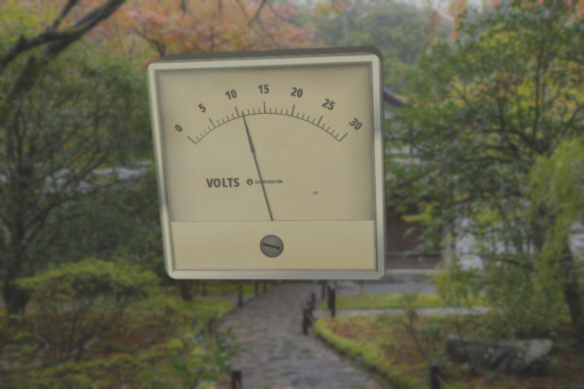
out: **11** V
